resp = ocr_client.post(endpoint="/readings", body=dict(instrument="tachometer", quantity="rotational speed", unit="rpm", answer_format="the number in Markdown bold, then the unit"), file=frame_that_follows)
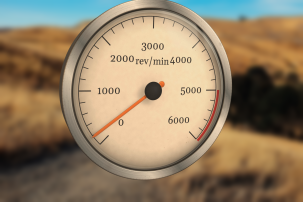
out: **200** rpm
